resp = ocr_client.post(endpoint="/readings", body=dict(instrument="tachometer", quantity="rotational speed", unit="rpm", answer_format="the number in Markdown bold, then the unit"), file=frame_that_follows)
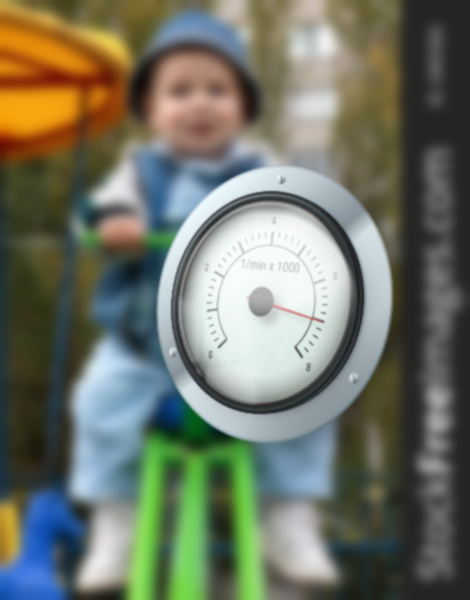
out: **7000** rpm
